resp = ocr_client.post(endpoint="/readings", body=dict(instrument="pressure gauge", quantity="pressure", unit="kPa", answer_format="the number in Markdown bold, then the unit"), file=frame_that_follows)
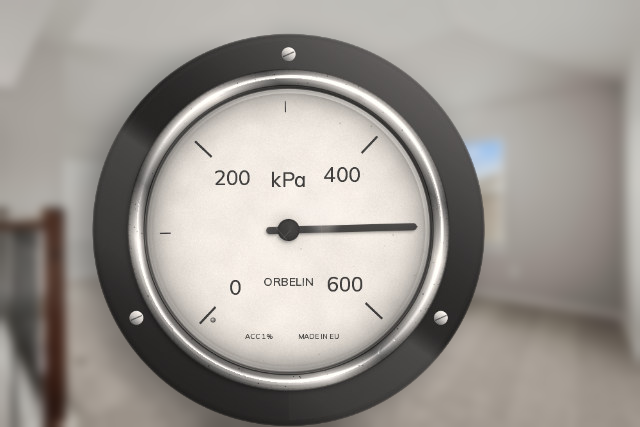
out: **500** kPa
